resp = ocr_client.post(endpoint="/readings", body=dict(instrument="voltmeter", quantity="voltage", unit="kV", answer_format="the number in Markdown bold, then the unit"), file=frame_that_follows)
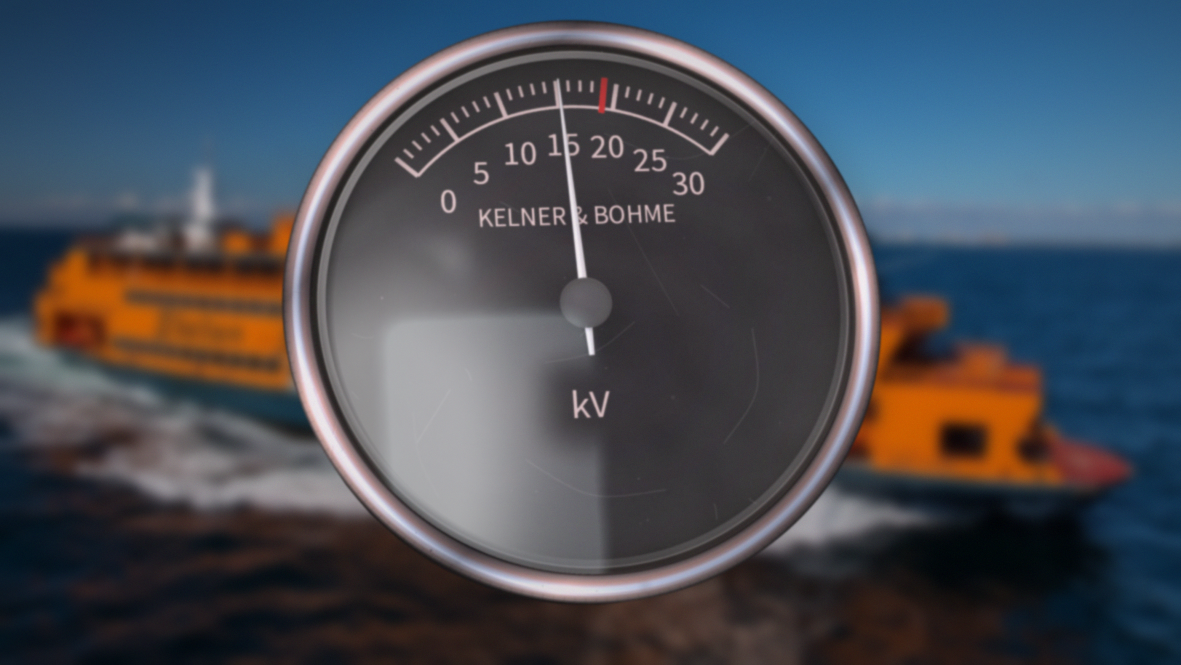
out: **15** kV
